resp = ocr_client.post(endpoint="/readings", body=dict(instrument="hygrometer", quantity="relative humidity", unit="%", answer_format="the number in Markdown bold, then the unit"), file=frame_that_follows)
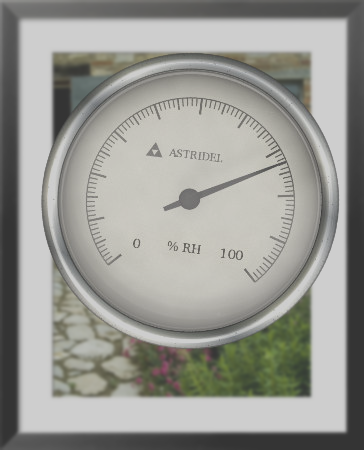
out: **73** %
